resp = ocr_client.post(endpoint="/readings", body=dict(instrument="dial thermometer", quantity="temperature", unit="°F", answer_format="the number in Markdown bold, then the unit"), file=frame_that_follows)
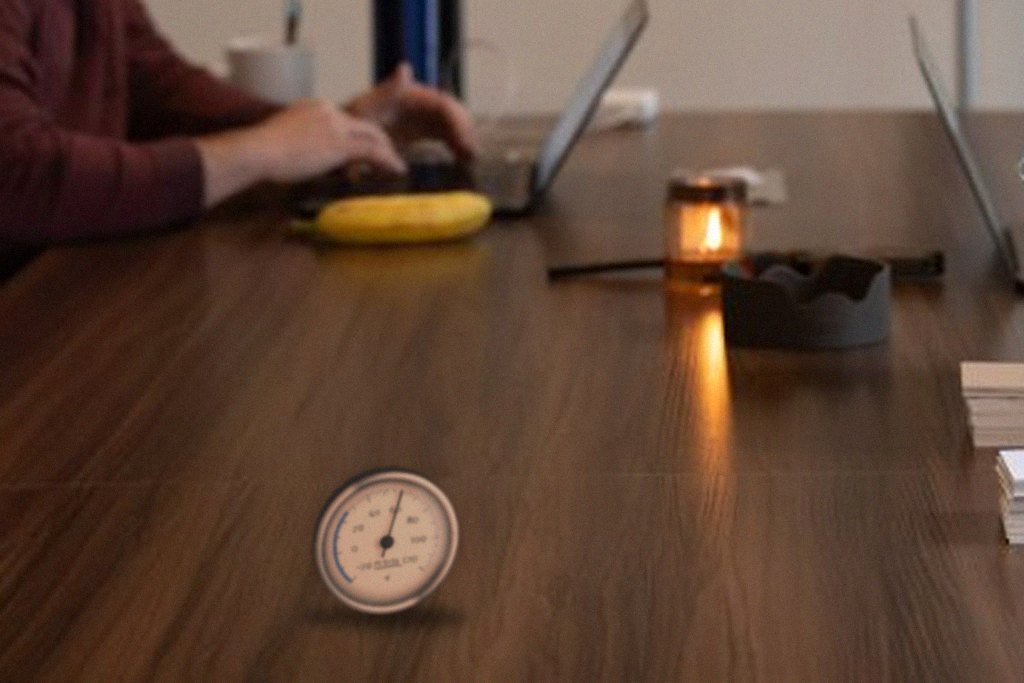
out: **60** °F
